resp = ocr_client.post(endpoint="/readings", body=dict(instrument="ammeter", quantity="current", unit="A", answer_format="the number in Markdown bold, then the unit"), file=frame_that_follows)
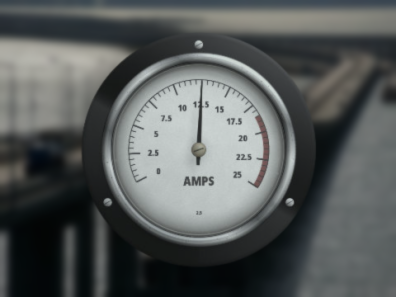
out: **12.5** A
